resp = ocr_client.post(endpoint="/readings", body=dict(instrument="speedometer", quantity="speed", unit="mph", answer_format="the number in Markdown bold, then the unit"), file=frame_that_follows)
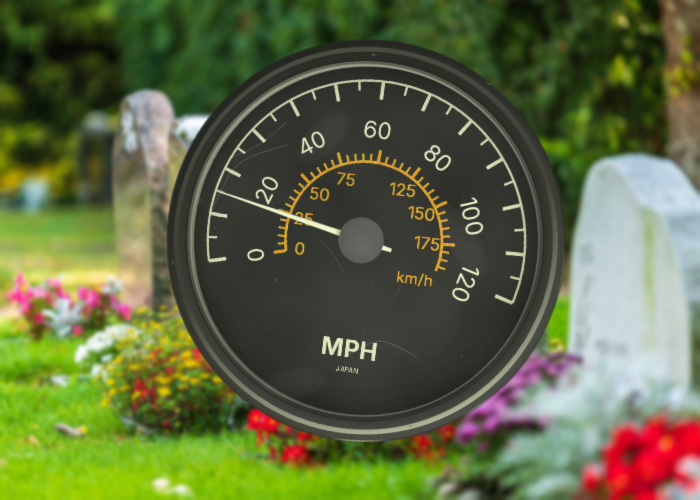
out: **15** mph
